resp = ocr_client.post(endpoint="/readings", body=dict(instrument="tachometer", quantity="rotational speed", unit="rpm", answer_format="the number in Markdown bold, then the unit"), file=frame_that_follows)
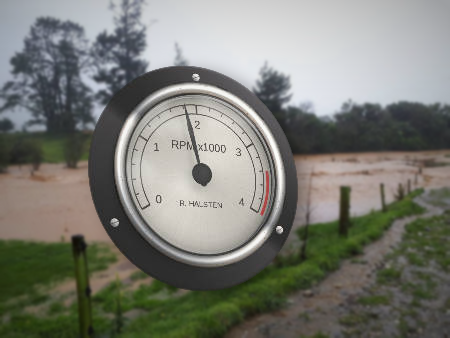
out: **1800** rpm
